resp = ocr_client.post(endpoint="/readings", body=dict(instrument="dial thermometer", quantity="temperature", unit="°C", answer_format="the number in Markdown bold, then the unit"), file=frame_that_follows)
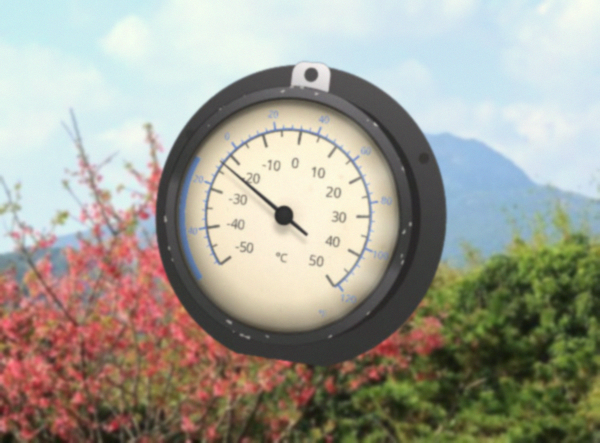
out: **-22.5** °C
